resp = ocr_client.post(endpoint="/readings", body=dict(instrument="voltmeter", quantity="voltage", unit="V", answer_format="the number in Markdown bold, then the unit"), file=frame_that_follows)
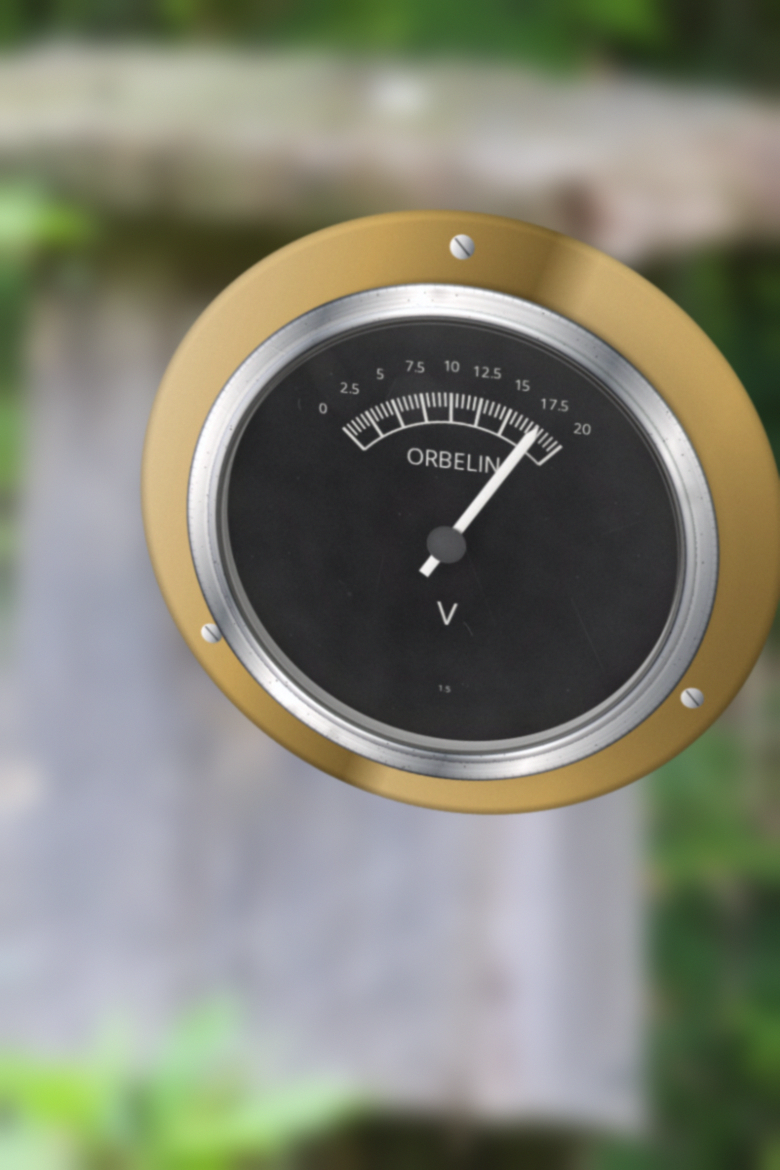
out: **17.5** V
